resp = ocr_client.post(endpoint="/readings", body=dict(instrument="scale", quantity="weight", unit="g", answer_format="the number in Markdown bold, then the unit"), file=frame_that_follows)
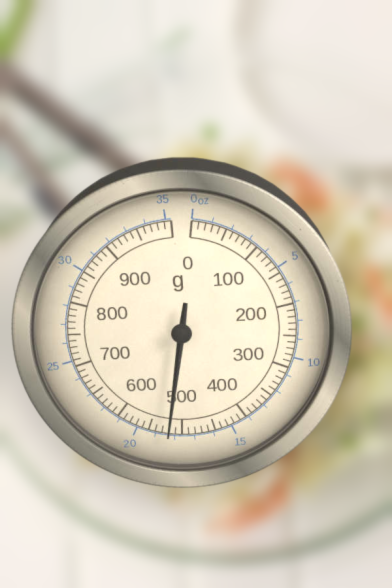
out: **520** g
